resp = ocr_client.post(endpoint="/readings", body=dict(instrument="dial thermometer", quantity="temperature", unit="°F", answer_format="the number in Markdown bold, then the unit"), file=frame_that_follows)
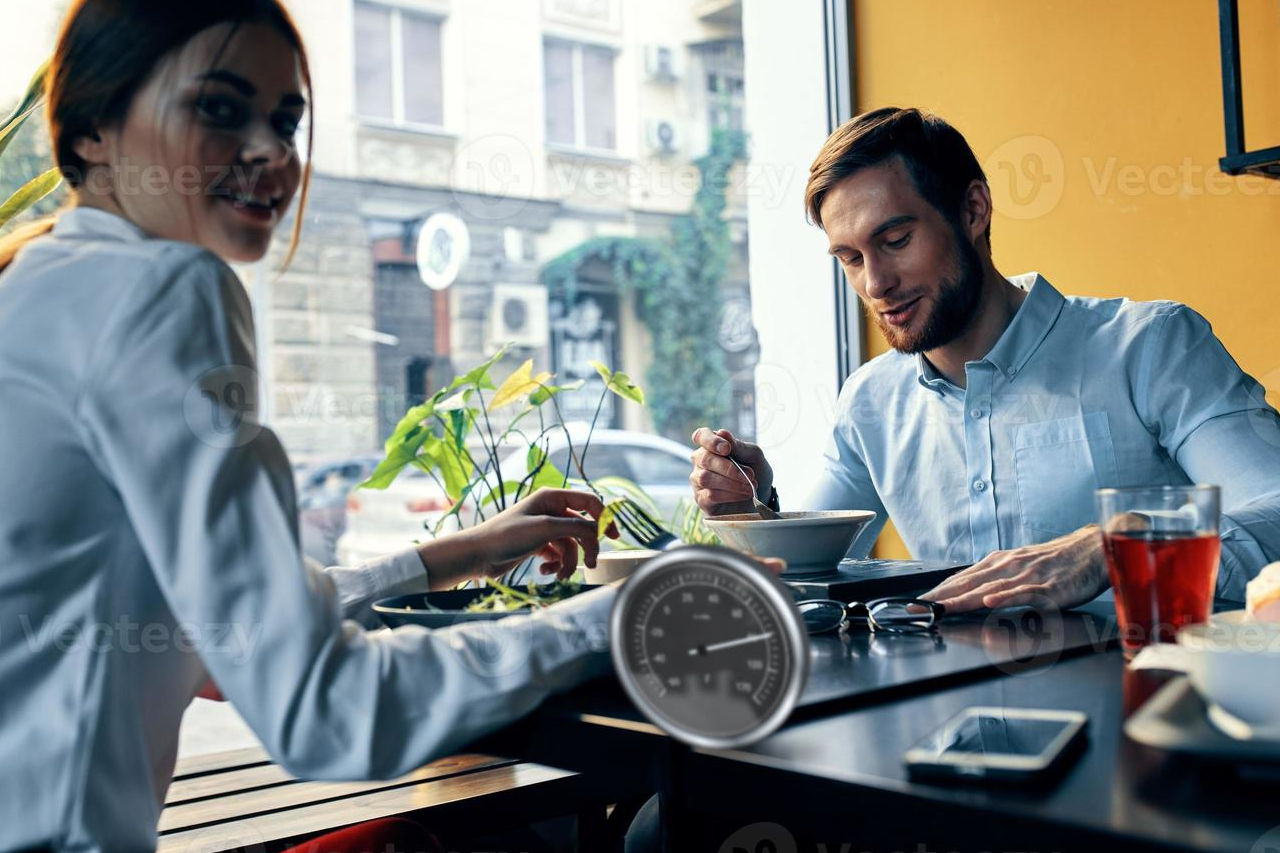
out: **80** °F
